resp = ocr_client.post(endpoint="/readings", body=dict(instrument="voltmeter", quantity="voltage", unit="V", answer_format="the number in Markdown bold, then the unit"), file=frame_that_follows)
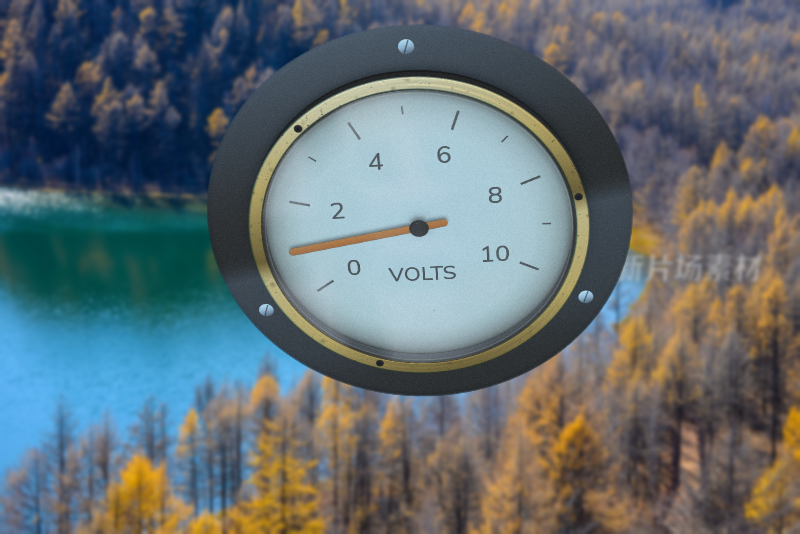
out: **1** V
